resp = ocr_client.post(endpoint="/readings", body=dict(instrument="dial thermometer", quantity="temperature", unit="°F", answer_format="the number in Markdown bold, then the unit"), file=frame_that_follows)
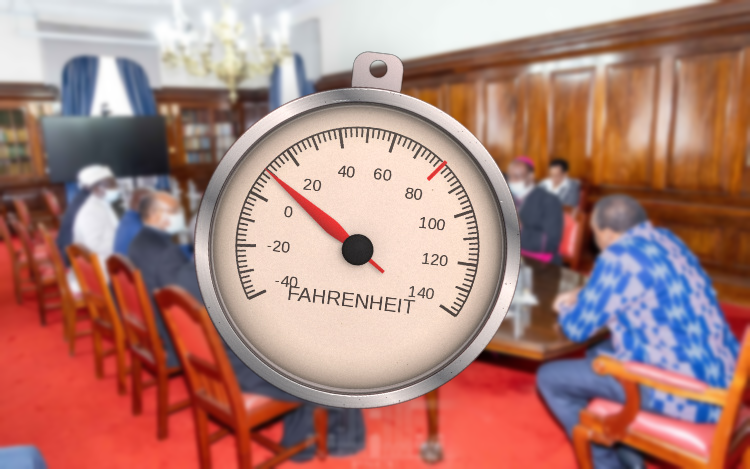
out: **10** °F
